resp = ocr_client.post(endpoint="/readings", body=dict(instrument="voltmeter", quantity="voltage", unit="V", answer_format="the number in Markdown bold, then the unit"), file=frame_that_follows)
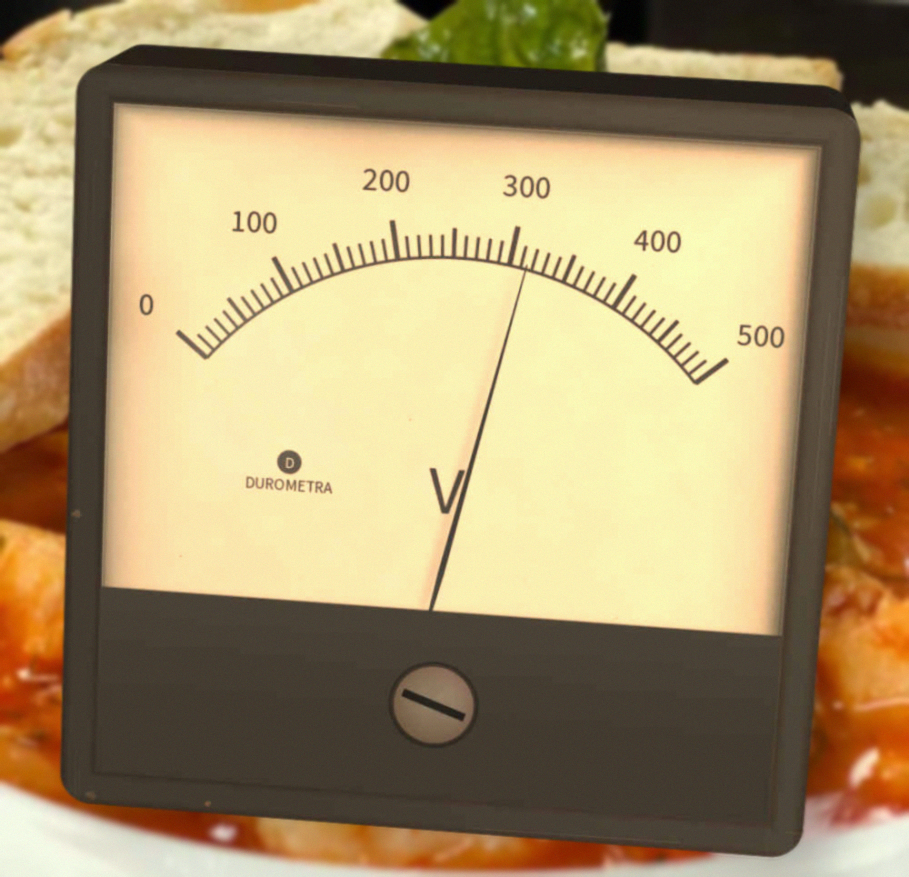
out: **315** V
